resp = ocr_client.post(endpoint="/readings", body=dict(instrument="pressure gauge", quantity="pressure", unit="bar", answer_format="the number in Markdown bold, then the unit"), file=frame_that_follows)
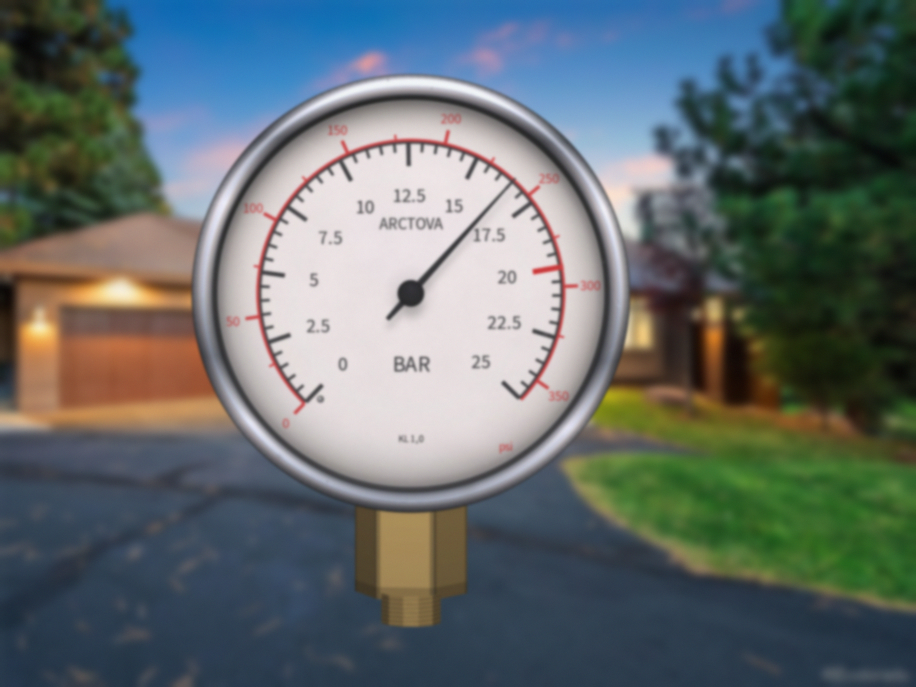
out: **16.5** bar
